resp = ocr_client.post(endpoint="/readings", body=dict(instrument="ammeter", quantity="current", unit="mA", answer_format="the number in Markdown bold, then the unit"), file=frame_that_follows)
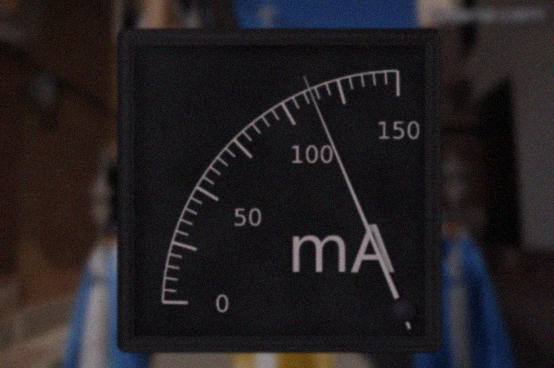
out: **112.5** mA
